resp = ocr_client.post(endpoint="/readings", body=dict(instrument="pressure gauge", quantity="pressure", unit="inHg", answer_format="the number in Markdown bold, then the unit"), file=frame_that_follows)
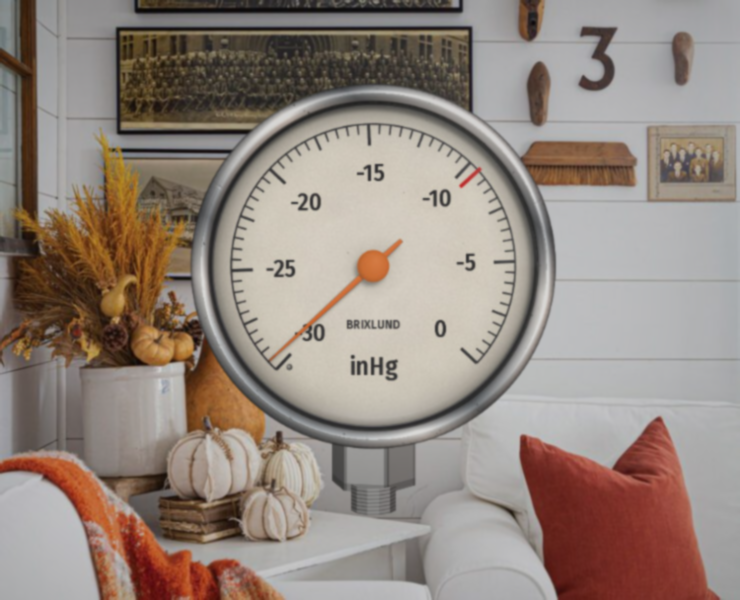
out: **-29.5** inHg
